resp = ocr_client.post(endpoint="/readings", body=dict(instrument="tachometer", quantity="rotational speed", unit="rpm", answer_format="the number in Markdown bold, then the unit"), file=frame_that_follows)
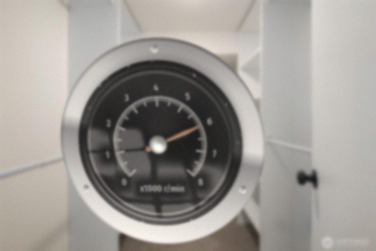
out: **6000** rpm
